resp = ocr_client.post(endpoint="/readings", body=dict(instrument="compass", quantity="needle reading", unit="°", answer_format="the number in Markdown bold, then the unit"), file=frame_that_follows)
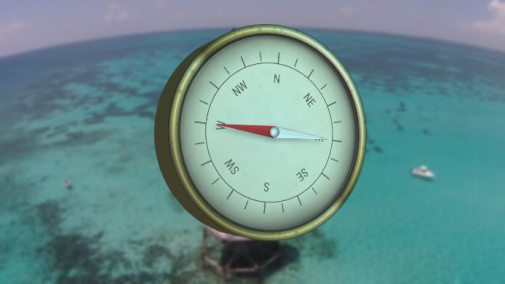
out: **270** °
